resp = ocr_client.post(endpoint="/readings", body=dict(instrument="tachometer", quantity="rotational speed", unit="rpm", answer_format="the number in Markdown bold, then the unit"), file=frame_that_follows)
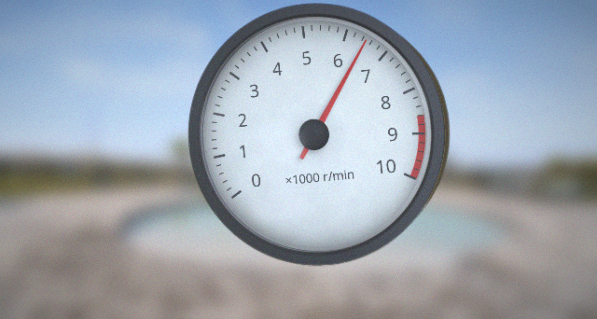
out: **6500** rpm
